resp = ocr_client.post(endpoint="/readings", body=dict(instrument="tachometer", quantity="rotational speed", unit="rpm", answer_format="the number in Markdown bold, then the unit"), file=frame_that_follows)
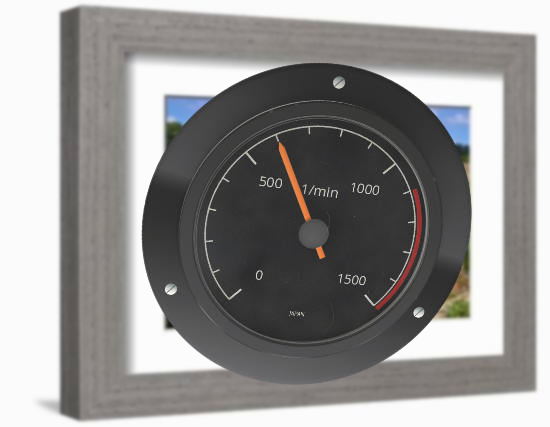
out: **600** rpm
